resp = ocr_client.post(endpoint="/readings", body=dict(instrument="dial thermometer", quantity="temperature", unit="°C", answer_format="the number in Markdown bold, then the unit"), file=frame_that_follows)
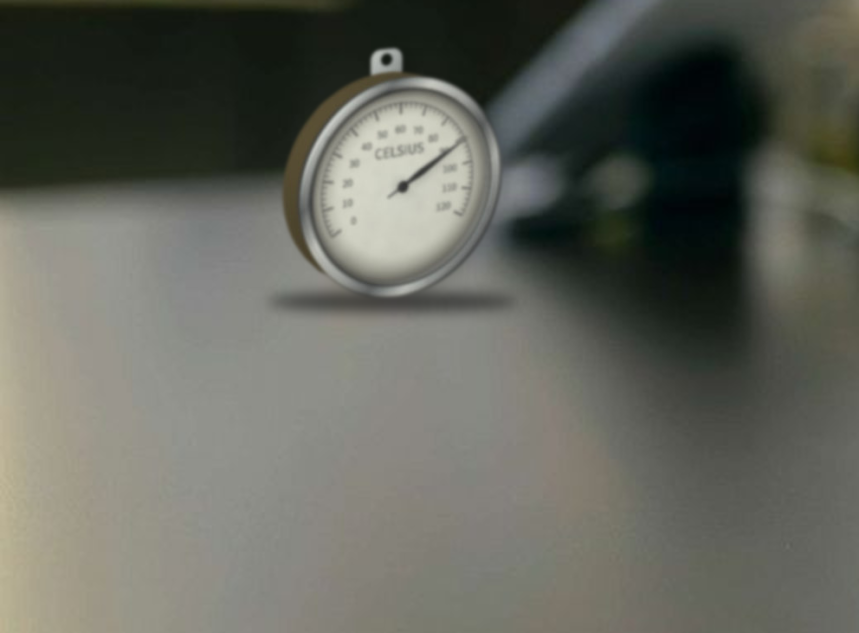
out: **90** °C
